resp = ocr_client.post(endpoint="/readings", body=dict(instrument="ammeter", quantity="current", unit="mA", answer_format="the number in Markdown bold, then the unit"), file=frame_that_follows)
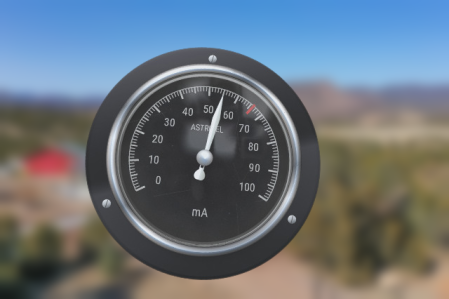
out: **55** mA
